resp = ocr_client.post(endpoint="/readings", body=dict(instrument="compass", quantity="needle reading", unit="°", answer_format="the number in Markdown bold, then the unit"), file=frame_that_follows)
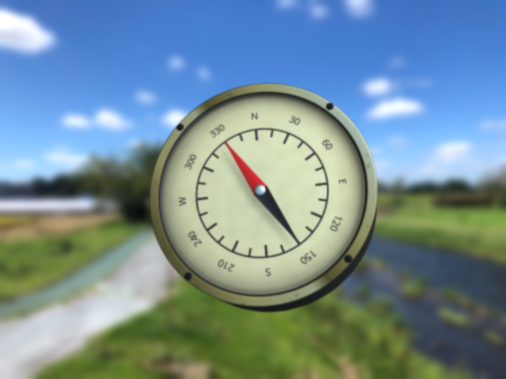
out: **330** °
